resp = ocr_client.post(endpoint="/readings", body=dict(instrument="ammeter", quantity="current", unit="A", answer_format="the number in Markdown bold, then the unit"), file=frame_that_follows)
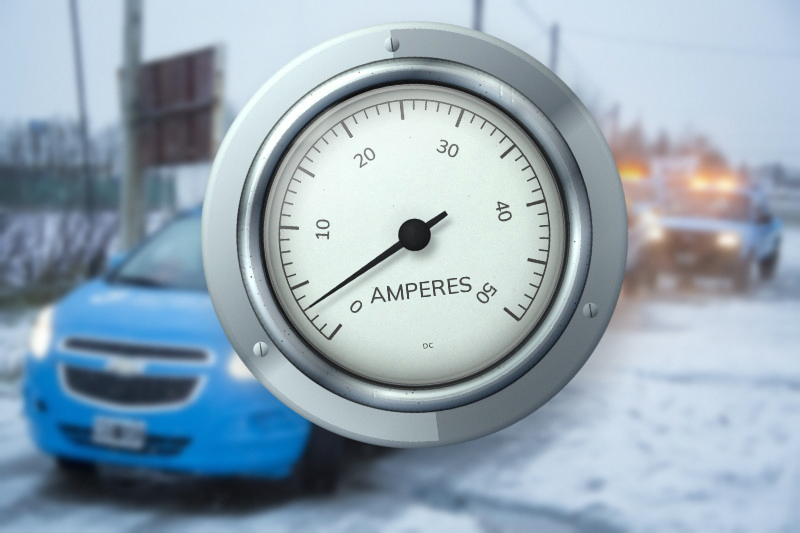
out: **3** A
